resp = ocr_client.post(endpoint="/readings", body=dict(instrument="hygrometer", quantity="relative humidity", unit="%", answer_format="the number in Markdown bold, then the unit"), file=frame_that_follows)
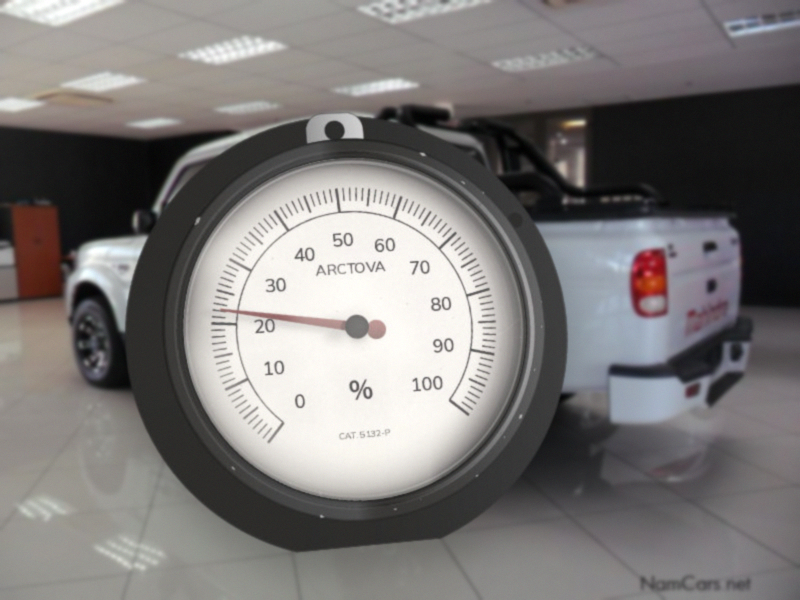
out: **22** %
